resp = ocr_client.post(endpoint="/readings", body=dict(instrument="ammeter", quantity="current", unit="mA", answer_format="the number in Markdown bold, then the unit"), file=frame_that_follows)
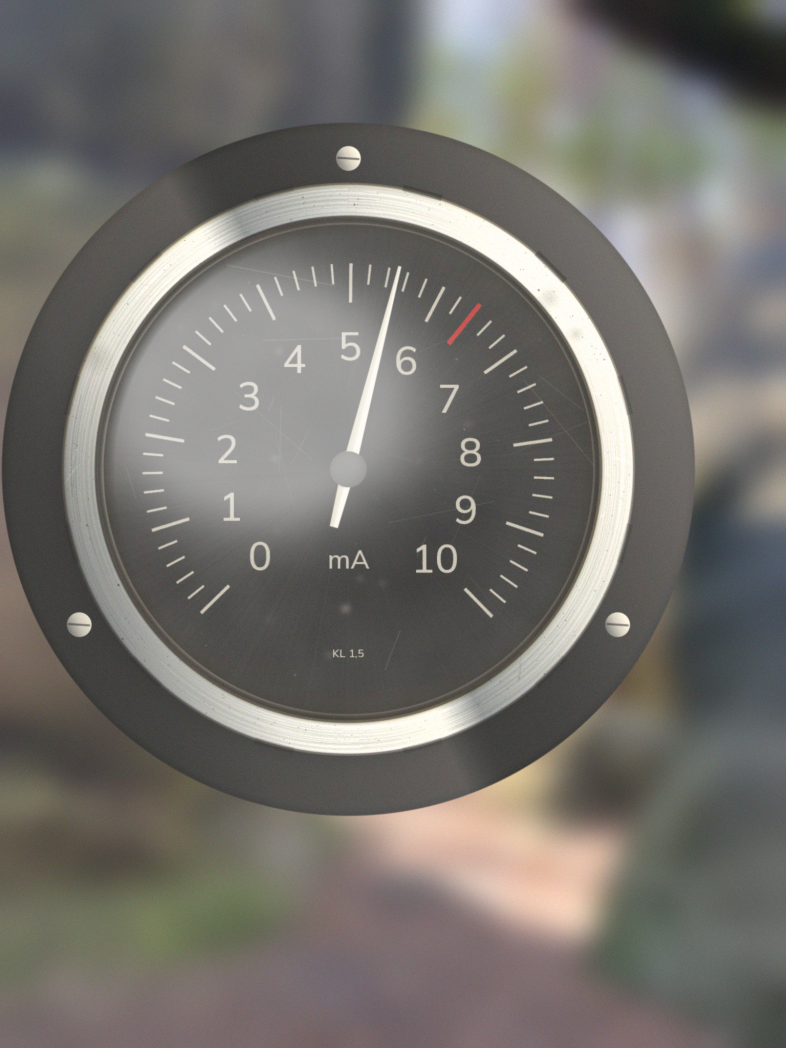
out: **5.5** mA
